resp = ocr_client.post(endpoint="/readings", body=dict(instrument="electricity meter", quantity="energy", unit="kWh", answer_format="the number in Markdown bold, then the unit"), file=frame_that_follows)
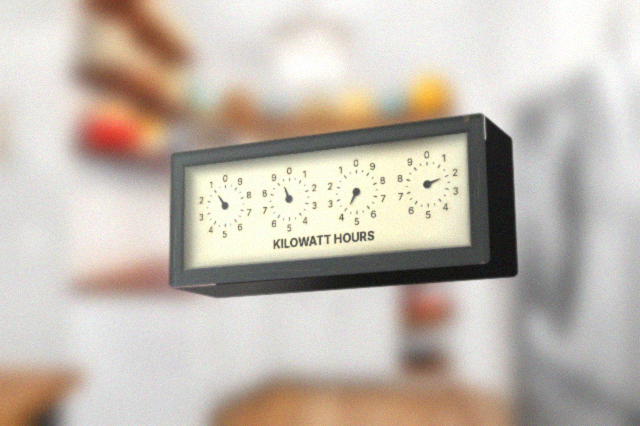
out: **942** kWh
